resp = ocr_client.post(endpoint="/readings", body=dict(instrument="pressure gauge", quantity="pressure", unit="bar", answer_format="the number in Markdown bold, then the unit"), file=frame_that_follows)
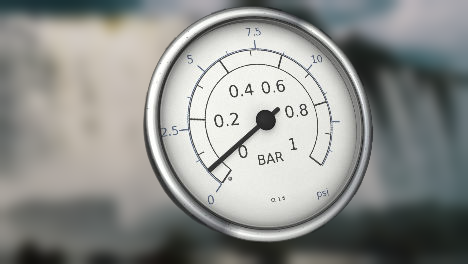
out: **0.05** bar
